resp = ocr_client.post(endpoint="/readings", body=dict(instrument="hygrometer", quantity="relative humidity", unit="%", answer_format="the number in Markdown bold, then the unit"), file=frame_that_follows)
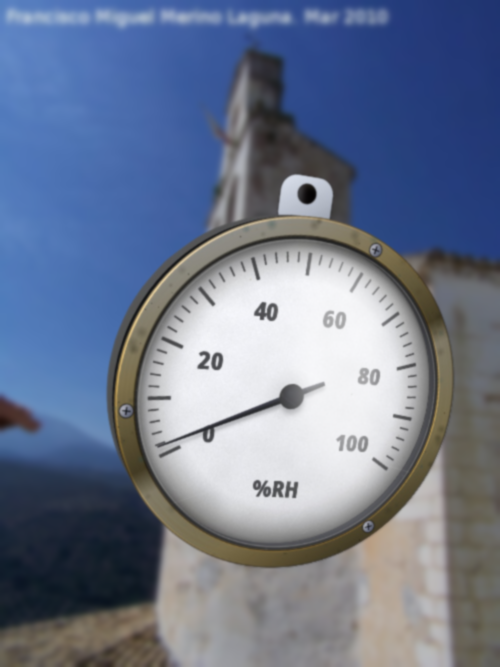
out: **2** %
